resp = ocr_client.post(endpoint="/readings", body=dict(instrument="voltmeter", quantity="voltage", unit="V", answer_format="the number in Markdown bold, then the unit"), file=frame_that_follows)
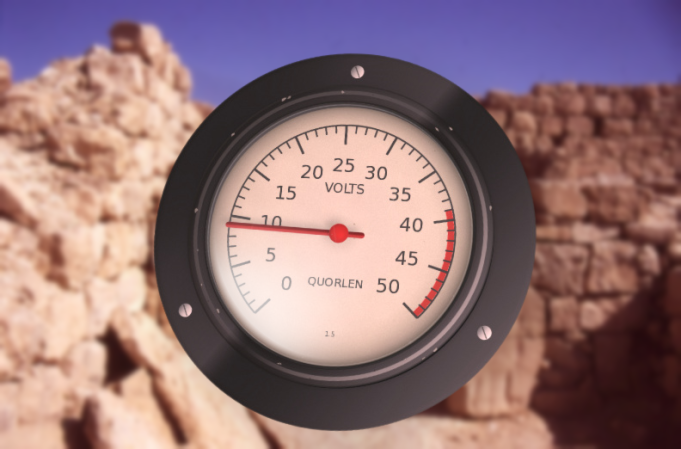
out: **9** V
